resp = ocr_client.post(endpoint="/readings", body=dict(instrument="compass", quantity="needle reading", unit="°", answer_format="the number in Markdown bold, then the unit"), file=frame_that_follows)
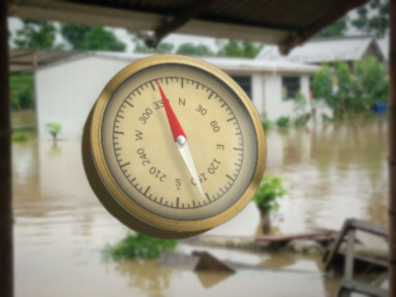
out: **335** °
